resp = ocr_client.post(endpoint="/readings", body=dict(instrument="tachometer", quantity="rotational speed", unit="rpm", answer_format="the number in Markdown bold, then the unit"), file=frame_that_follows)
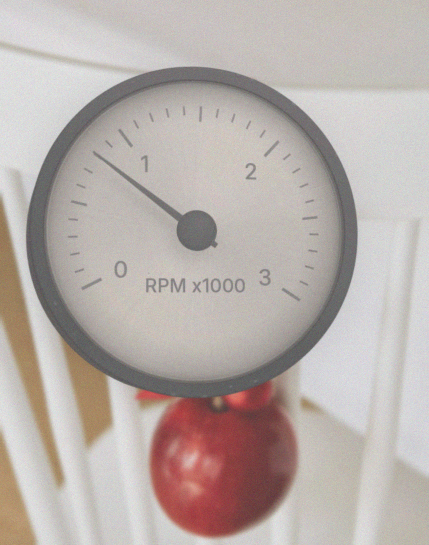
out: **800** rpm
